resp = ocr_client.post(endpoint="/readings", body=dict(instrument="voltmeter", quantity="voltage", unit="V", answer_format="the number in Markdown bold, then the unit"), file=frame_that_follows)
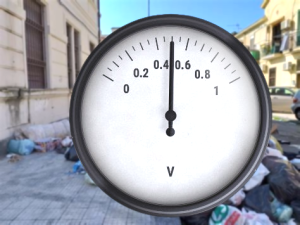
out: **0.5** V
